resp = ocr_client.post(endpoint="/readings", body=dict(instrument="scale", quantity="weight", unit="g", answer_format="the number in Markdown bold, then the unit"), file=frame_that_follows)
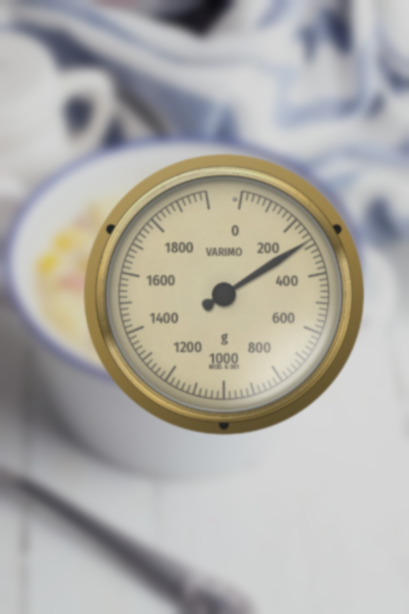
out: **280** g
